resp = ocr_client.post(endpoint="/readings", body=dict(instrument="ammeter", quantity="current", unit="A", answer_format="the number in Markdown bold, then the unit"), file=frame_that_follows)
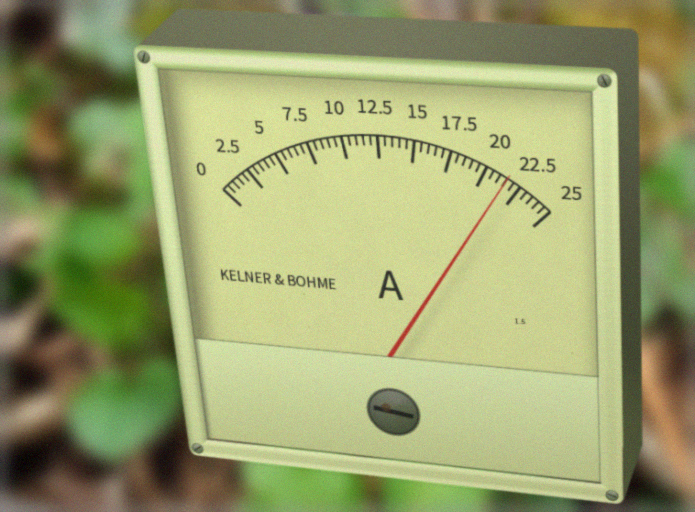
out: **21.5** A
